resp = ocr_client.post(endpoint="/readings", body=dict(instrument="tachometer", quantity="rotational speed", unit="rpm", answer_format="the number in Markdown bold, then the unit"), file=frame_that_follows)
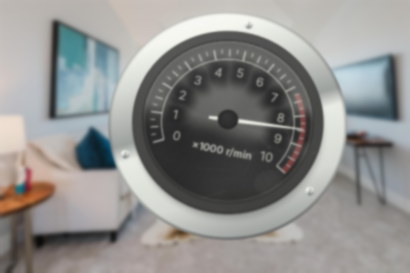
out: **8500** rpm
